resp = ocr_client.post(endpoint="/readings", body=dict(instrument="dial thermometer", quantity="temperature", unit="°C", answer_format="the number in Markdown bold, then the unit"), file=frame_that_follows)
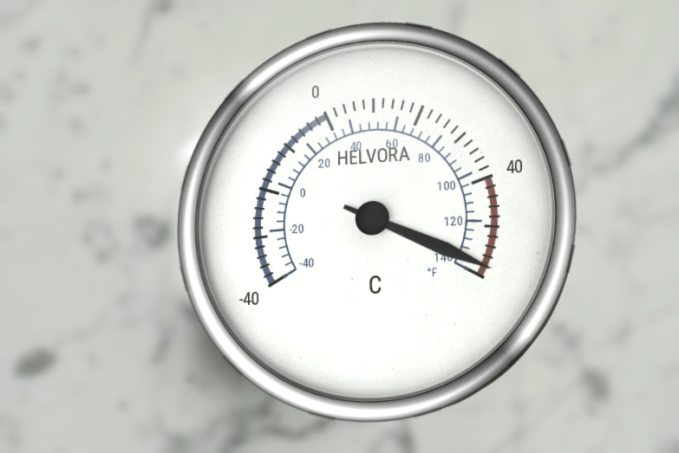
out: **58** °C
